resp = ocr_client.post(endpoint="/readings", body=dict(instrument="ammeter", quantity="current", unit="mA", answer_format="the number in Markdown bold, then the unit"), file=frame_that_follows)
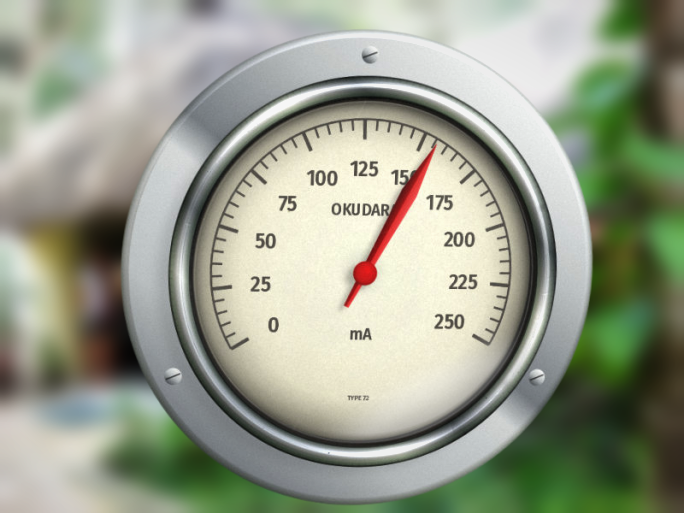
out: **155** mA
